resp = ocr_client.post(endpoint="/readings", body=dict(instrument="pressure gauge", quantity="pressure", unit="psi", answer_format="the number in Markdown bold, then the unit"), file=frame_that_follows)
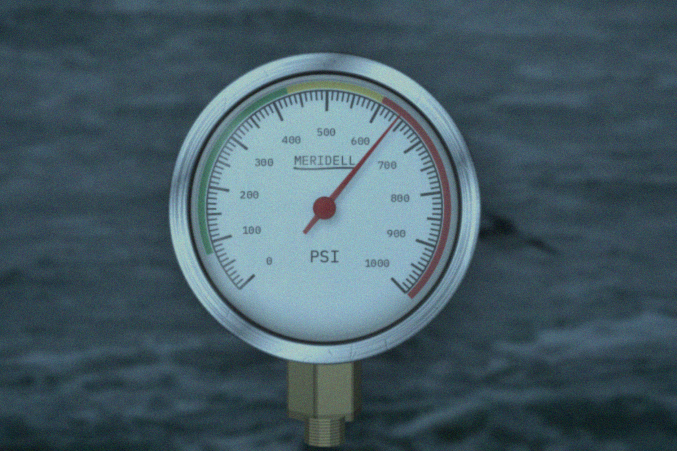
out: **640** psi
